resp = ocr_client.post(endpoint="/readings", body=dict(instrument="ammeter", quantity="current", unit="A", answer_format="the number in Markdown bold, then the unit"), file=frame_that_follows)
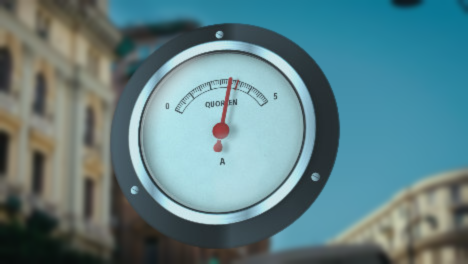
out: **3** A
